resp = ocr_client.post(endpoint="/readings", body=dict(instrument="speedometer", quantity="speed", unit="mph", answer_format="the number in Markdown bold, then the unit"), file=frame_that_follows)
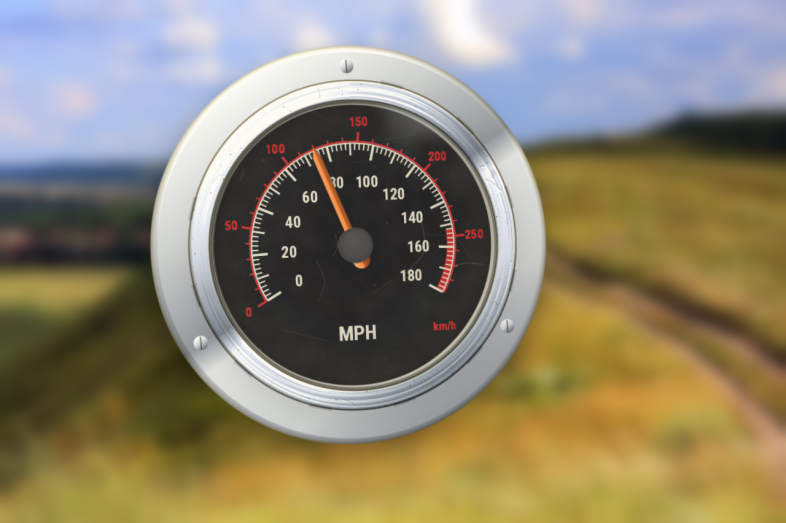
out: **74** mph
